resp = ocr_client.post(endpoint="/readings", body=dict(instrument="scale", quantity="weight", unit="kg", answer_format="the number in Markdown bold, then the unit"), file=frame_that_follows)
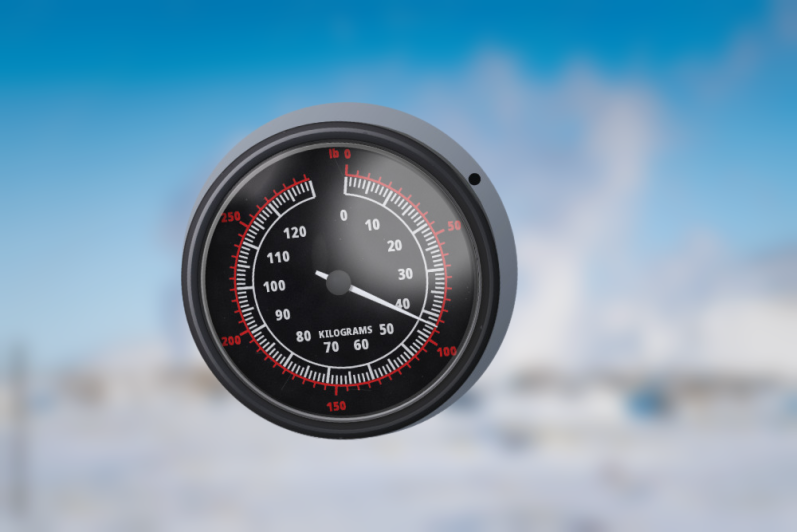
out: **42** kg
